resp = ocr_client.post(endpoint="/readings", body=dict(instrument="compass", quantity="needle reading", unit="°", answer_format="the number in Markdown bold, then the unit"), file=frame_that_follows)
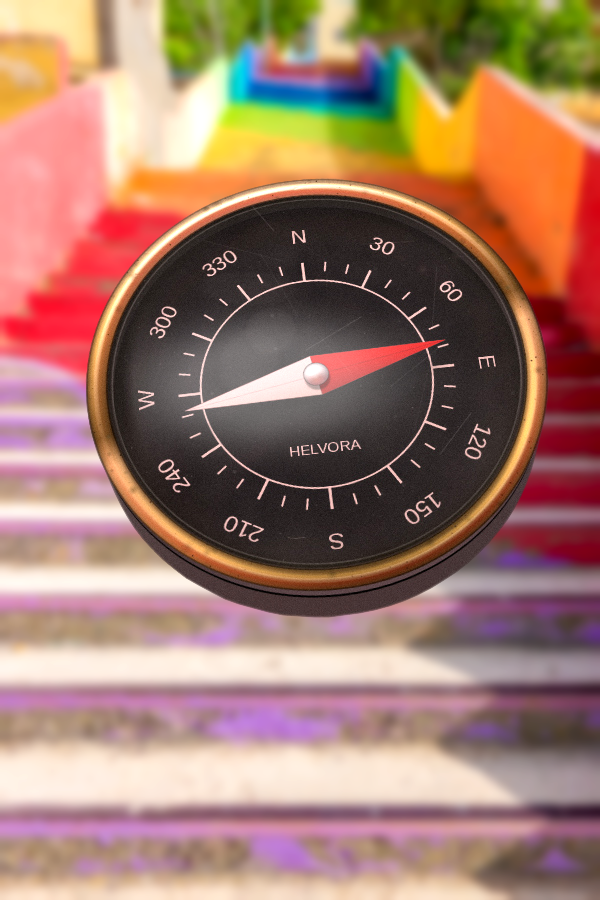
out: **80** °
